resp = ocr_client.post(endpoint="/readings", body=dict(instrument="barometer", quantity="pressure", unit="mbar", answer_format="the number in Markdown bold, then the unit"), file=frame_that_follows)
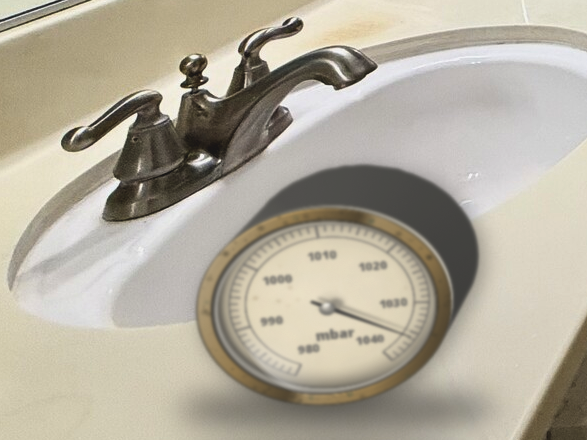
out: **1035** mbar
